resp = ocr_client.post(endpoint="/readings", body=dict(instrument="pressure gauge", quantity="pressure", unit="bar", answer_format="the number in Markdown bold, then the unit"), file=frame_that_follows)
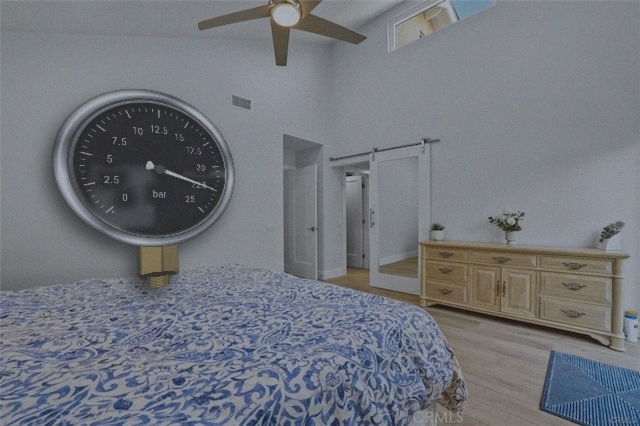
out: **22.5** bar
